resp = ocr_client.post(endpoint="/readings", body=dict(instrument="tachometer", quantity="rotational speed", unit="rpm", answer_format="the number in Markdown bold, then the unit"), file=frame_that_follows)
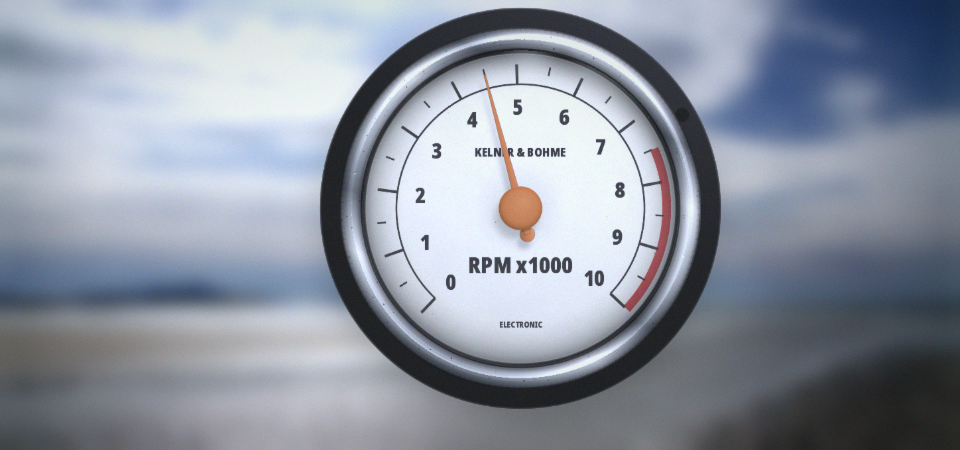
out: **4500** rpm
